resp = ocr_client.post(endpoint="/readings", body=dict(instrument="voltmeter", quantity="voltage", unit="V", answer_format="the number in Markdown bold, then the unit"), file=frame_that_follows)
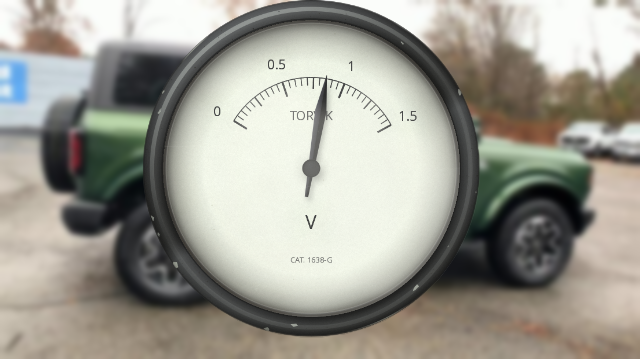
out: **0.85** V
